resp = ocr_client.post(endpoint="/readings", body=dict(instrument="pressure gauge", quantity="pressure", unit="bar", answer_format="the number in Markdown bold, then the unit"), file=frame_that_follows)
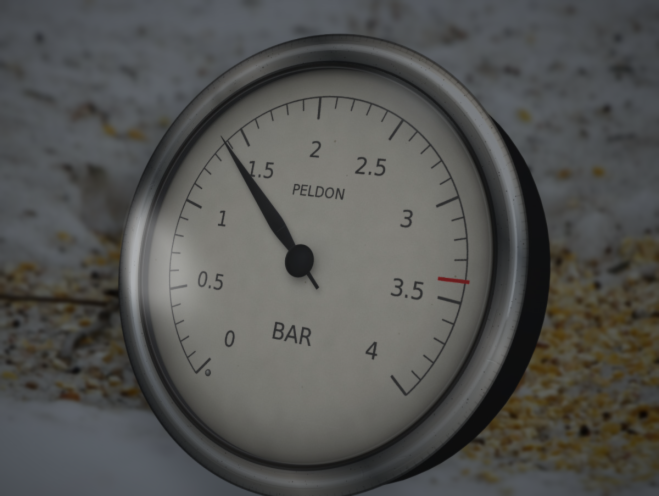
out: **1.4** bar
